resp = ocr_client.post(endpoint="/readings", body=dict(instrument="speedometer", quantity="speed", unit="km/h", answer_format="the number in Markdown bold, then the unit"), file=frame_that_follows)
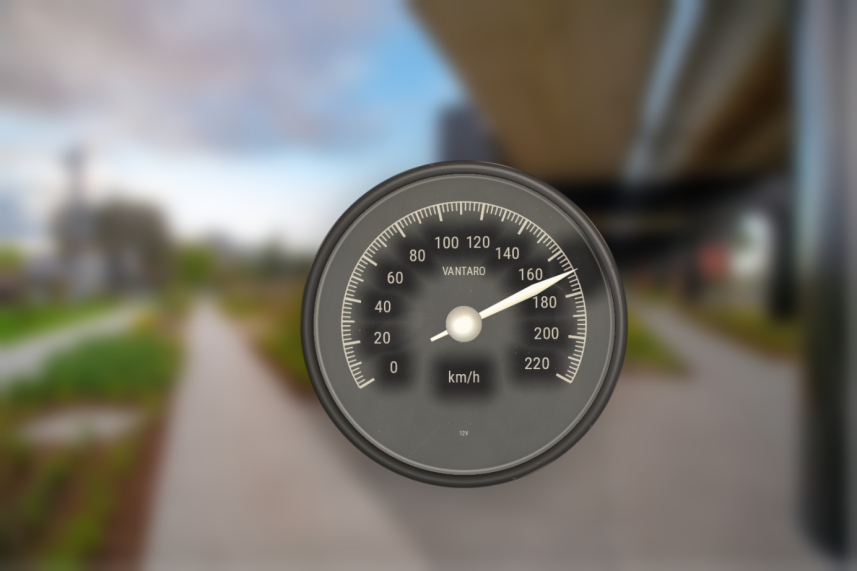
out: **170** km/h
